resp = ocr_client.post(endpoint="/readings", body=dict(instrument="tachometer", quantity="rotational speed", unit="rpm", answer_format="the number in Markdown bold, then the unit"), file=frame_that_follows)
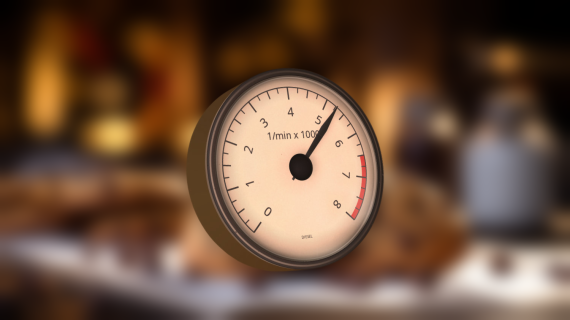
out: **5250** rpm
